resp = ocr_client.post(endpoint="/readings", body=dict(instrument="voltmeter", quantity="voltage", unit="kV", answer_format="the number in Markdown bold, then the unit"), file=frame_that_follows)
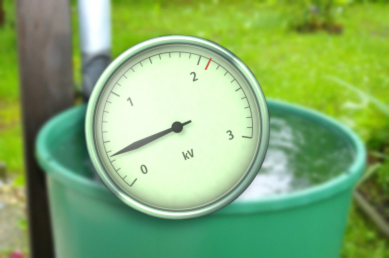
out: **0.35** kV
